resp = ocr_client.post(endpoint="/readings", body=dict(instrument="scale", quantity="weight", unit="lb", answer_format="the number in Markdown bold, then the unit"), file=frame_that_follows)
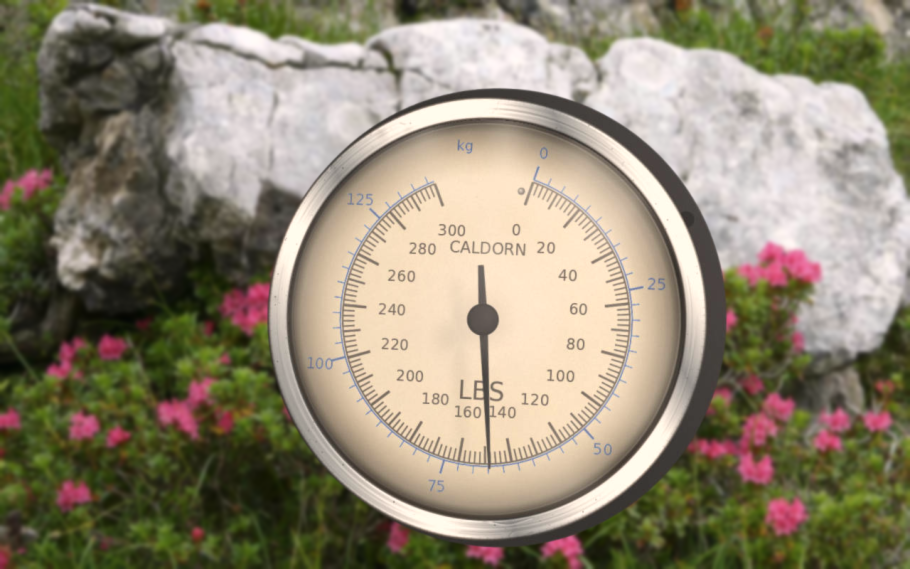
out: **148** lb
